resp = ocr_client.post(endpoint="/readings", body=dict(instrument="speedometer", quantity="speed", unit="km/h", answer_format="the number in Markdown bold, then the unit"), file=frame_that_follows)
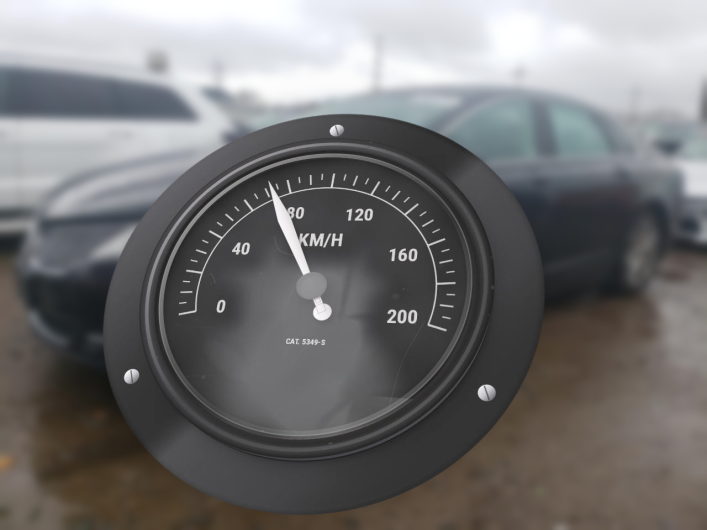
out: **72.5** km/h
